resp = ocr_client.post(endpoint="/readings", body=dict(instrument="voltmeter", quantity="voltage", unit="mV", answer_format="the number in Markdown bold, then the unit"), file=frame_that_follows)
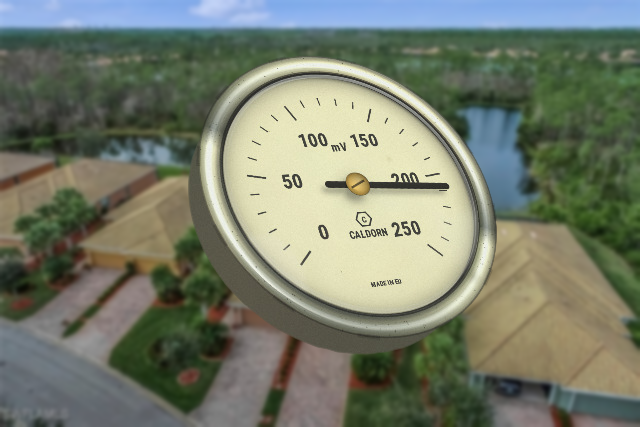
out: **210** mV
